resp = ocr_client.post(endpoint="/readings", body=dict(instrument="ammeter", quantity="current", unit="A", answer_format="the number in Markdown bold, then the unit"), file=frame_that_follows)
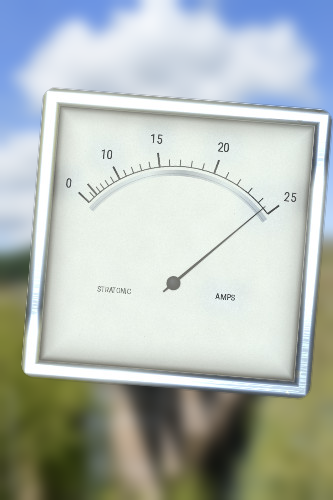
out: **24.5** A
